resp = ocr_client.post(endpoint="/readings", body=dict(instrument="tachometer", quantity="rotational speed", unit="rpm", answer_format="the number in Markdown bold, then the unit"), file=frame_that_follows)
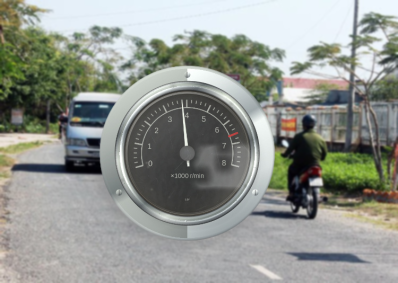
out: **3800** rpm
